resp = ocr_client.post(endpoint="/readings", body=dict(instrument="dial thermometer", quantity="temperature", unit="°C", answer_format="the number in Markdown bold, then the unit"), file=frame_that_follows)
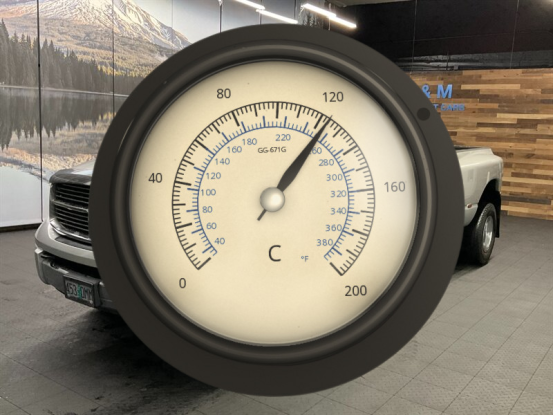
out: **124** °C
